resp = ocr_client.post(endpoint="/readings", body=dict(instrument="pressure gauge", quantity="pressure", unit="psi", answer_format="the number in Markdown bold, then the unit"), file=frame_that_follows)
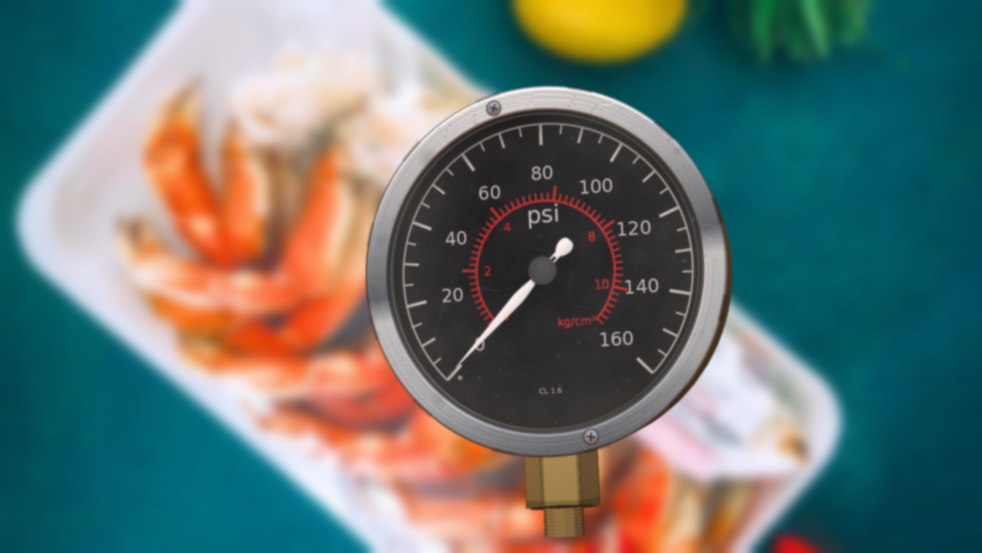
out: **0** psi
